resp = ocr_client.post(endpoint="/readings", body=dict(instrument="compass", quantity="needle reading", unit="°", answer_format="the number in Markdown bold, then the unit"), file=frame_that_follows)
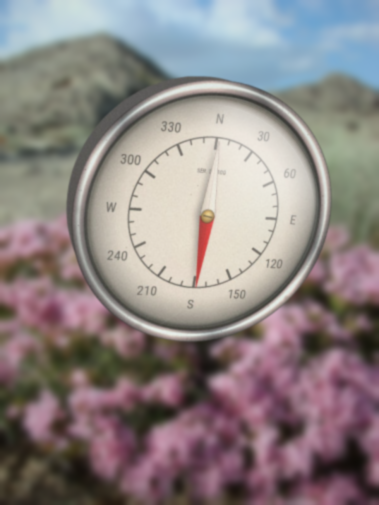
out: **180** °
